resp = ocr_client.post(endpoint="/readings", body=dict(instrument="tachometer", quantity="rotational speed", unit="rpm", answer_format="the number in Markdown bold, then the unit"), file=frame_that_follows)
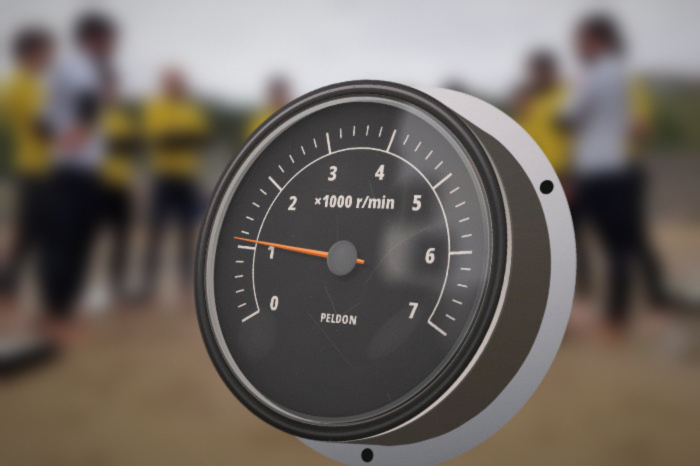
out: **1100** rpm
